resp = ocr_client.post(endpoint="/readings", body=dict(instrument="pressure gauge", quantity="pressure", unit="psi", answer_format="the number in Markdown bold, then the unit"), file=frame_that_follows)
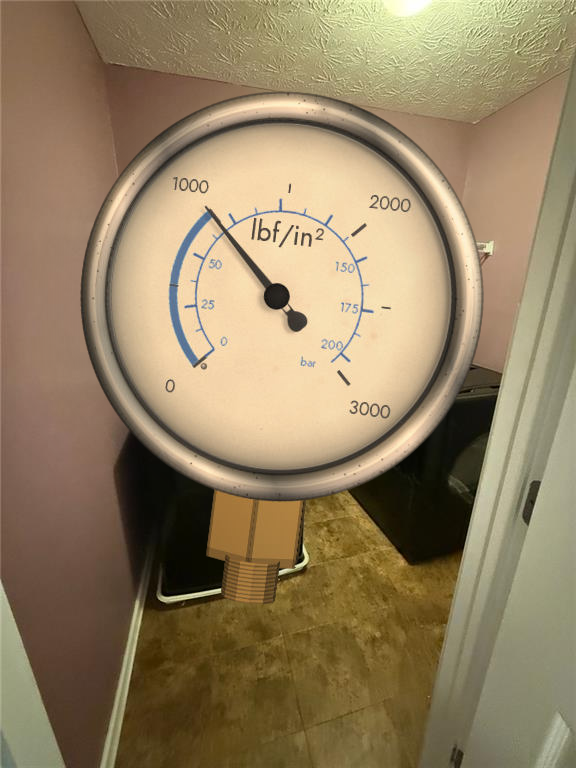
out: **1000** psi
